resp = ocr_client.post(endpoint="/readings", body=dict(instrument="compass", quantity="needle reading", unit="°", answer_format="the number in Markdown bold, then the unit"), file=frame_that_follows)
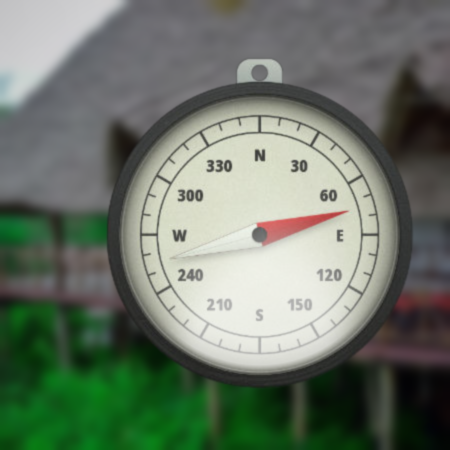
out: **75** °
